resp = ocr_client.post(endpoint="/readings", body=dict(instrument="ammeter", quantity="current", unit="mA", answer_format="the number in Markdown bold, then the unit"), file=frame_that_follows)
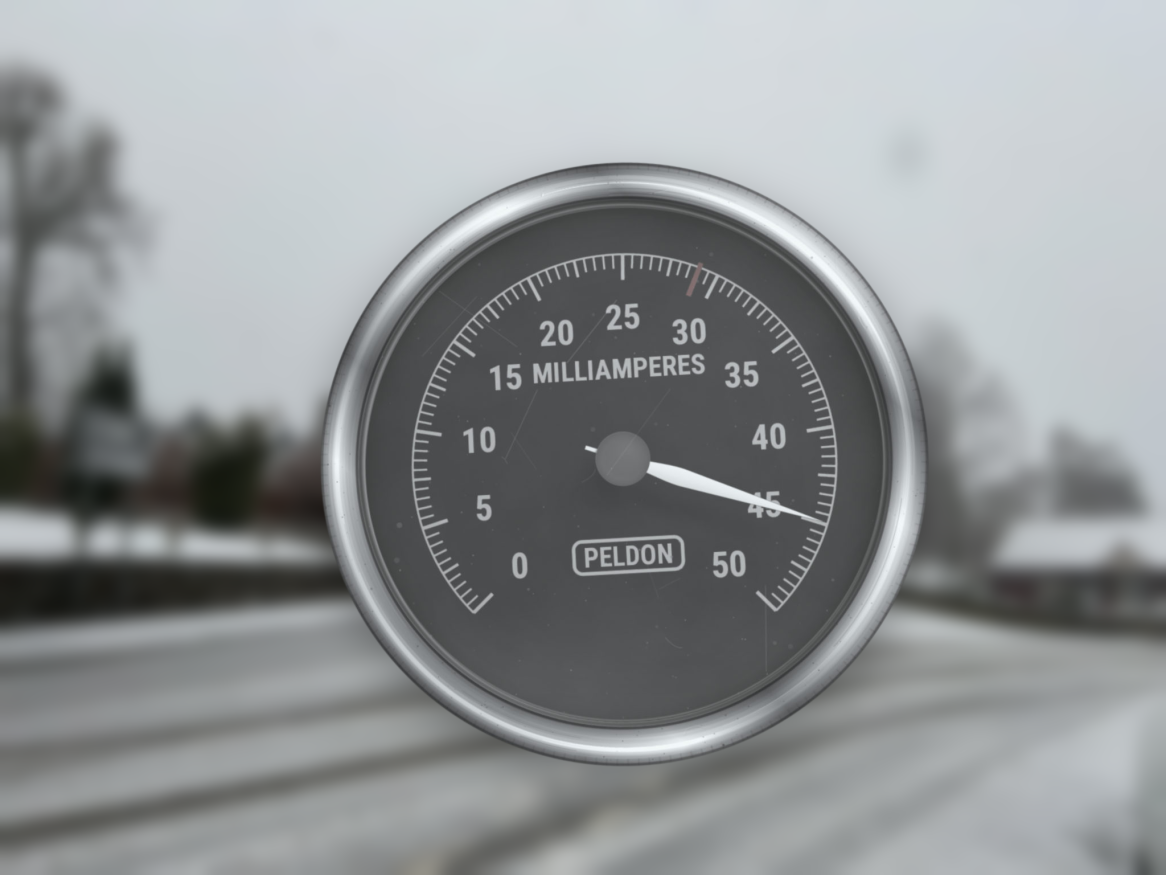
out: **45** mA
